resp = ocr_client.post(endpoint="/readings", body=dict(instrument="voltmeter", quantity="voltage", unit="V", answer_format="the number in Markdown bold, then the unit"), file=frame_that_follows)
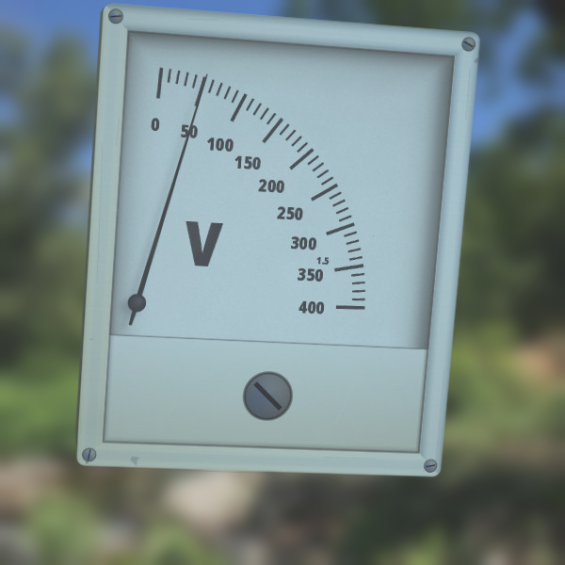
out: **50** V
